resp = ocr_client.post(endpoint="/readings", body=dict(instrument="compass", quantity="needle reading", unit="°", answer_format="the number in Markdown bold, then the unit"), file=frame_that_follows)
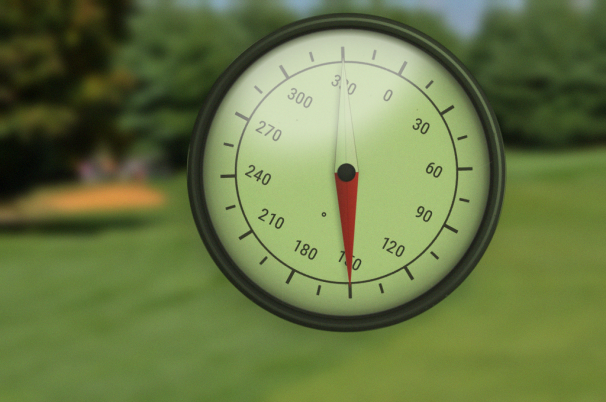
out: **150** °
